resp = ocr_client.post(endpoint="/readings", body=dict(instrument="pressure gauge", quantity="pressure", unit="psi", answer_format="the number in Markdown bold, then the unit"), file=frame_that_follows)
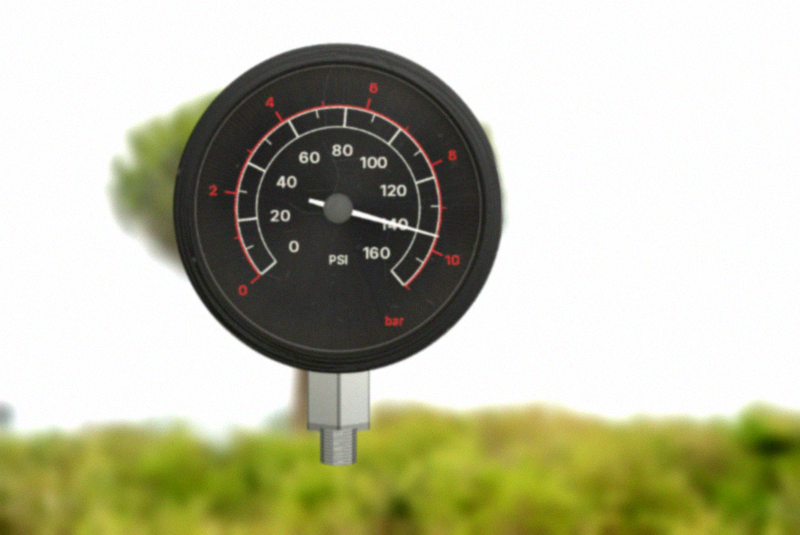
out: **140** psi
